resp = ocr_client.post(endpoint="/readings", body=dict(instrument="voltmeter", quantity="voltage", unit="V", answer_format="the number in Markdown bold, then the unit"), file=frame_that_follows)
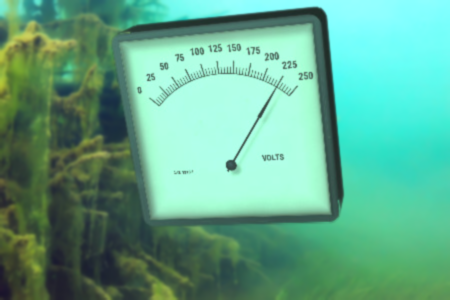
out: **225** V
